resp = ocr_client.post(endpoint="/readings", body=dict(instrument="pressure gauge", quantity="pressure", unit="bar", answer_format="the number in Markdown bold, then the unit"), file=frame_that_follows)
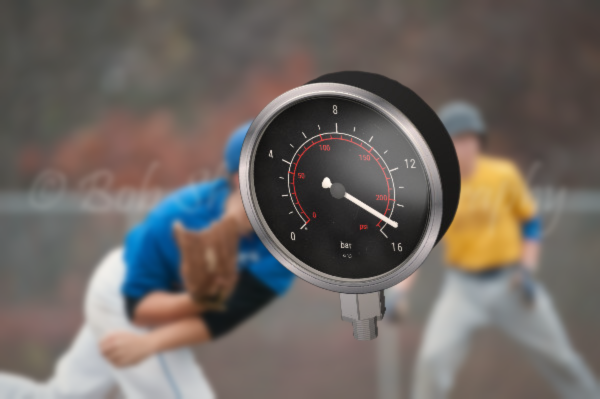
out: **15** bar
